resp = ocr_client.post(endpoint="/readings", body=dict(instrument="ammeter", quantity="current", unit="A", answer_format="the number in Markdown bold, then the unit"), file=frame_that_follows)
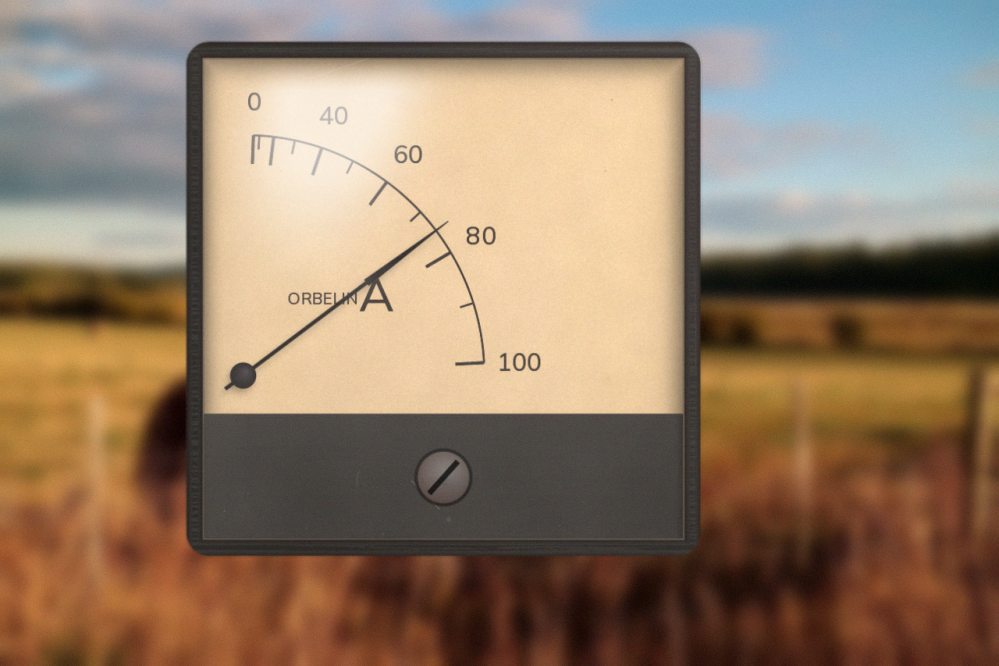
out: **75** A
